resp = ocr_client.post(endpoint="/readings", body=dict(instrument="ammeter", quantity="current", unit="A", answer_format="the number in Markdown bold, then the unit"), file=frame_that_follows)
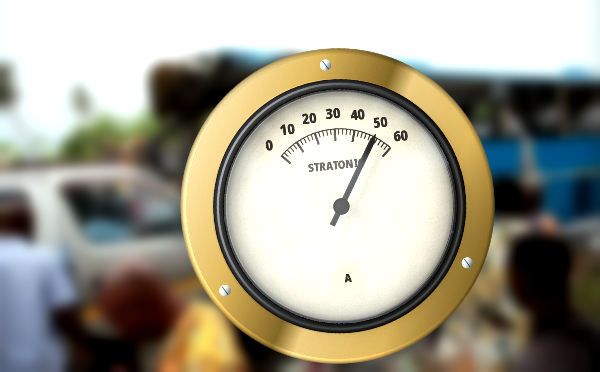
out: **50** A
